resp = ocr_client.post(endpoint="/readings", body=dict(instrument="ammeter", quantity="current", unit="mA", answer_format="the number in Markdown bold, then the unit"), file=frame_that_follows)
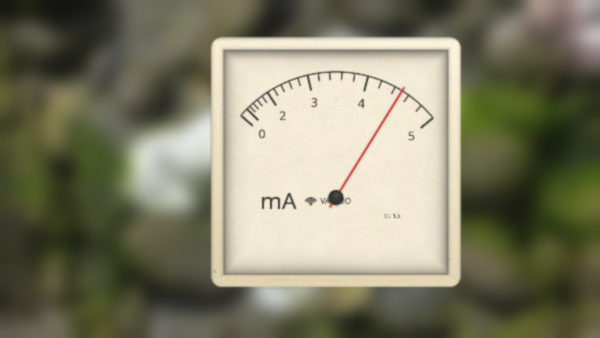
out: **4.5** mA
